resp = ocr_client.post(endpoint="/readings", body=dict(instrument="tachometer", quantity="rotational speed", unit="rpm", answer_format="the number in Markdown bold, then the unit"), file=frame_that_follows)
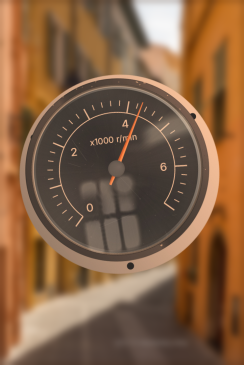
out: **4300** rpm
